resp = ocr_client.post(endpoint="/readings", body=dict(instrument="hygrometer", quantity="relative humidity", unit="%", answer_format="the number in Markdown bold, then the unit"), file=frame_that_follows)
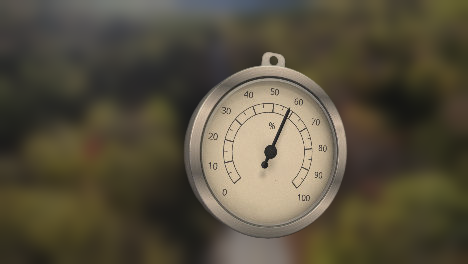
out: **57.5** %
